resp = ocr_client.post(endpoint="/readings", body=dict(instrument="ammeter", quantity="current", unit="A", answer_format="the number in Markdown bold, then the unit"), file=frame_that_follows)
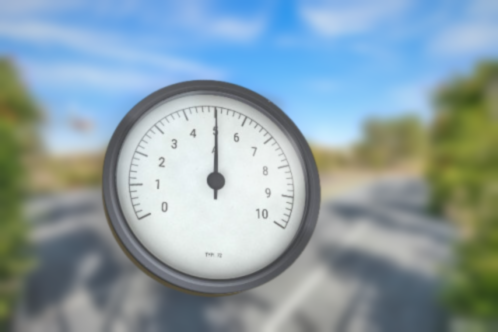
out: **5** A
